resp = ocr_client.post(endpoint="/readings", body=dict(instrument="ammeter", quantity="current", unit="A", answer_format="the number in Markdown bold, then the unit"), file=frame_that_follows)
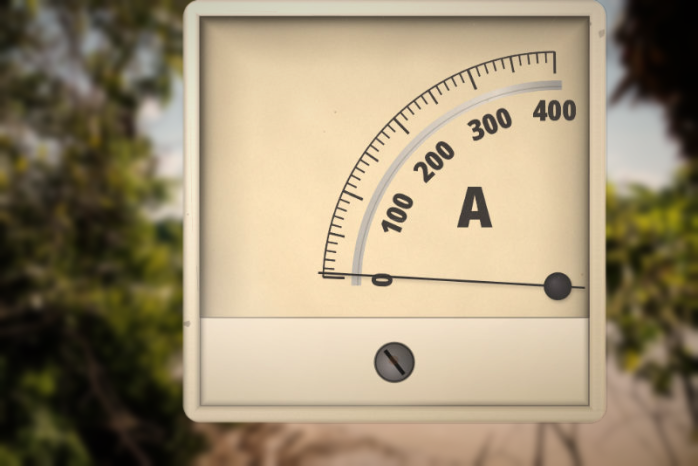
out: **5** A
